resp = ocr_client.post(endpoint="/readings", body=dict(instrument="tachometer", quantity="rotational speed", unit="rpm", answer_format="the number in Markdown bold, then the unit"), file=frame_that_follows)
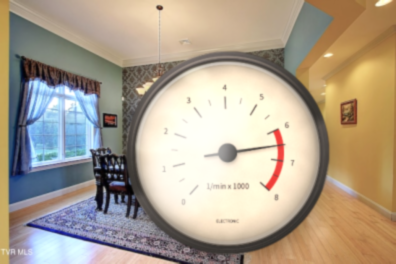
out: **6500** rpm
